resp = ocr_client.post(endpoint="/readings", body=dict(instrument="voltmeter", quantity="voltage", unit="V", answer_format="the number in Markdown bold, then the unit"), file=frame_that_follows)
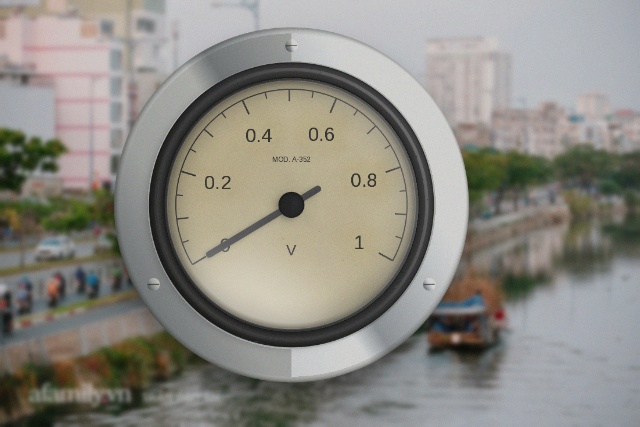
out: **0** V
